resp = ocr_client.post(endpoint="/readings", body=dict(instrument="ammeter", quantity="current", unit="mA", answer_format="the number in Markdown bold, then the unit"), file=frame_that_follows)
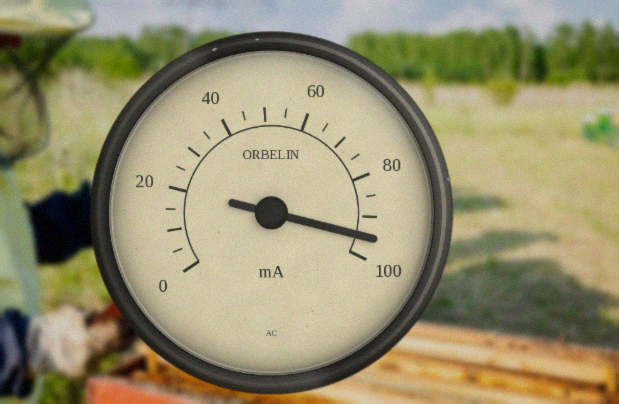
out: **95** mA
